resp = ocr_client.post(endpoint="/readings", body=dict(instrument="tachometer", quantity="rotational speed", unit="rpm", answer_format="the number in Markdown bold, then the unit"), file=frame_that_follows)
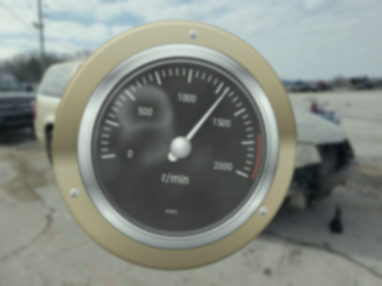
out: **1300** rpm
